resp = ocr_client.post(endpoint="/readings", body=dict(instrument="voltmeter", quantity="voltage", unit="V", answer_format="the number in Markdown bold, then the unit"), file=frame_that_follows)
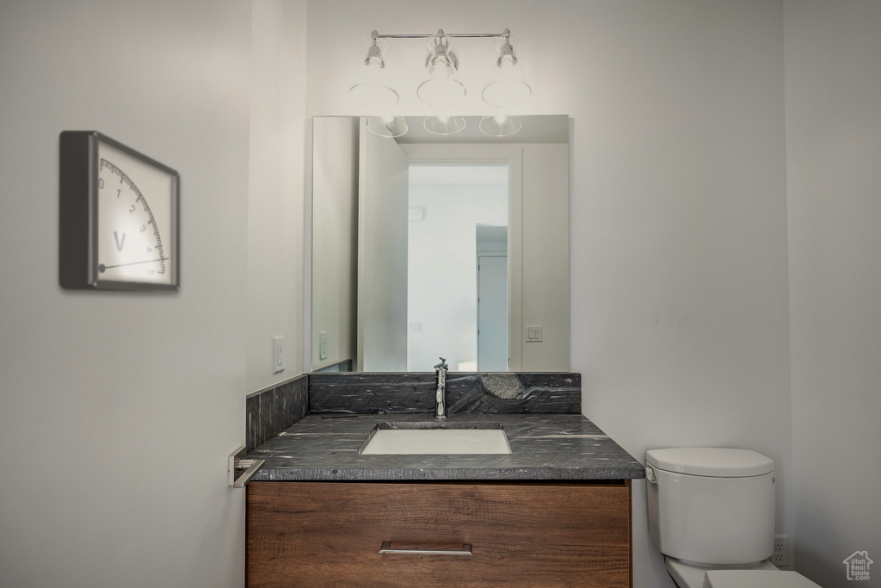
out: **4.5** V
